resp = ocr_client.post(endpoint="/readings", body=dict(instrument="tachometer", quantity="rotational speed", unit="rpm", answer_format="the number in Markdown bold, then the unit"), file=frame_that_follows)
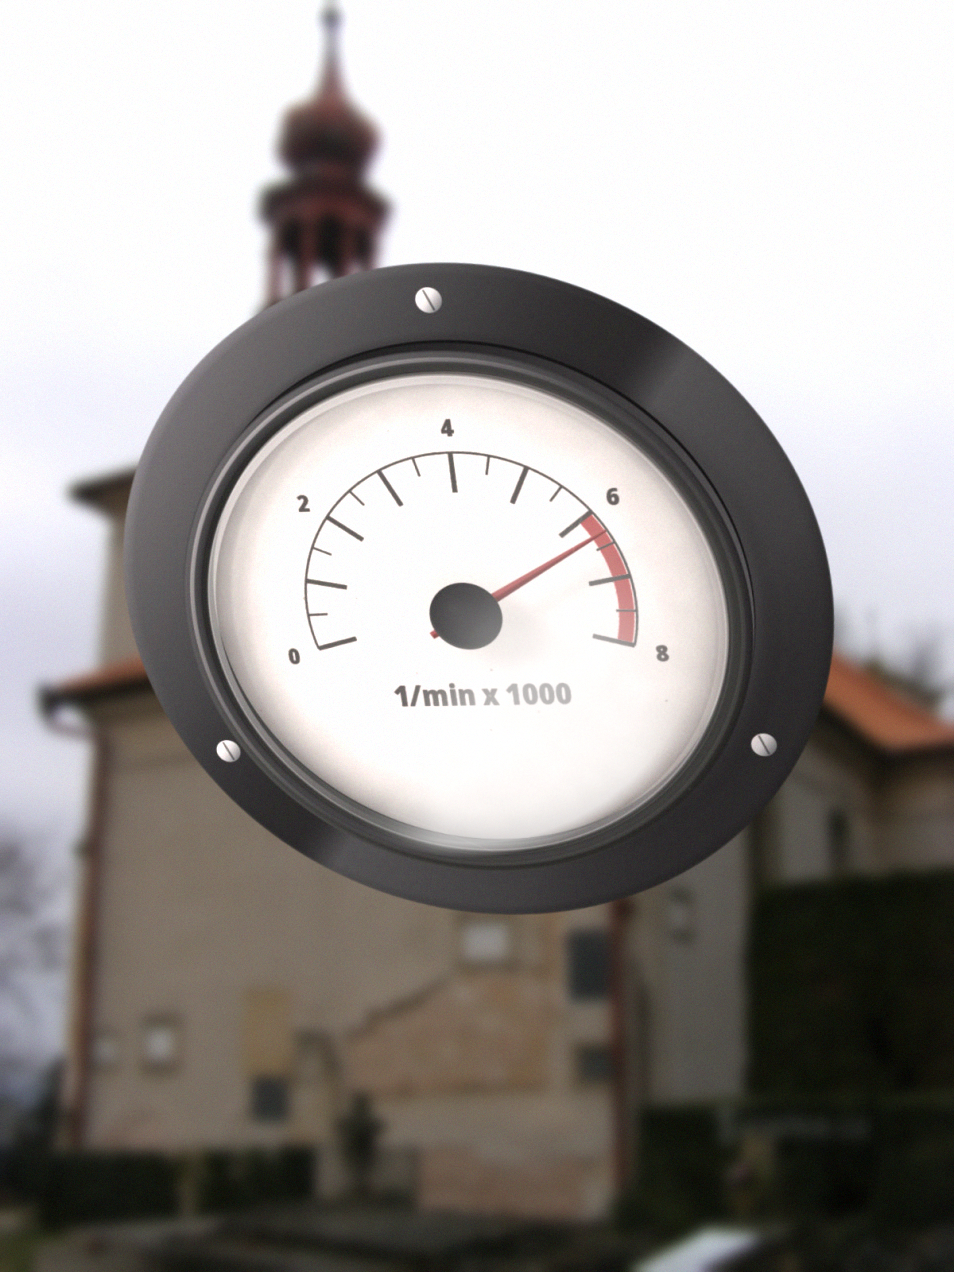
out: **6250** rpm
